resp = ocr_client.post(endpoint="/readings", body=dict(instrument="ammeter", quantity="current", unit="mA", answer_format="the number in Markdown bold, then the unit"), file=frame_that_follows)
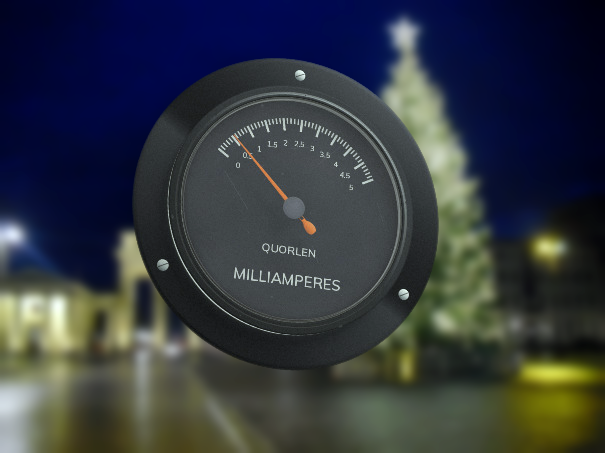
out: **0.5** mA
